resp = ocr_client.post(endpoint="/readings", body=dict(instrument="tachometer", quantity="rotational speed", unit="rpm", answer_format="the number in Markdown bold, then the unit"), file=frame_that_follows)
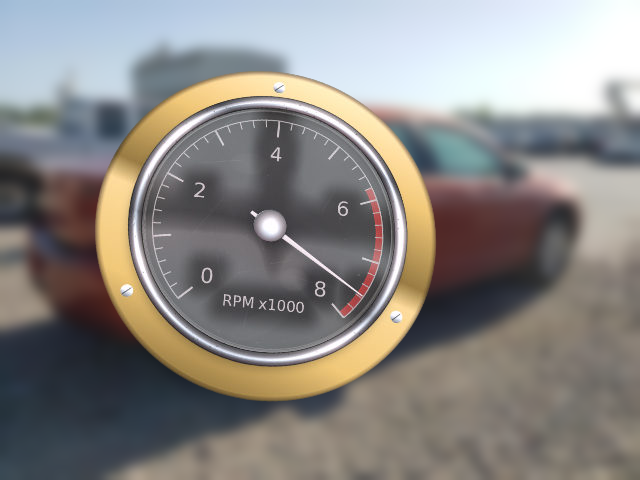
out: **7600** rpm
